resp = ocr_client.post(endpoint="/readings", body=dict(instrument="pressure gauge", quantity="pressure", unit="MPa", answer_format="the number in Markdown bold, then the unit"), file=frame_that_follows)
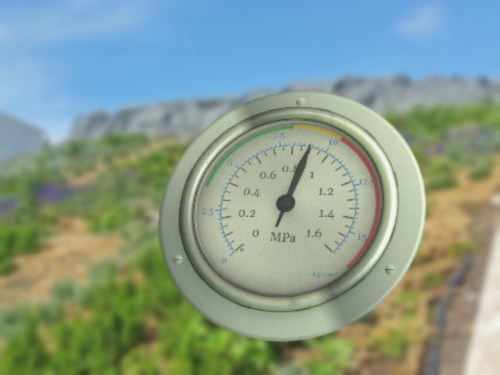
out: **0.9** MPa
